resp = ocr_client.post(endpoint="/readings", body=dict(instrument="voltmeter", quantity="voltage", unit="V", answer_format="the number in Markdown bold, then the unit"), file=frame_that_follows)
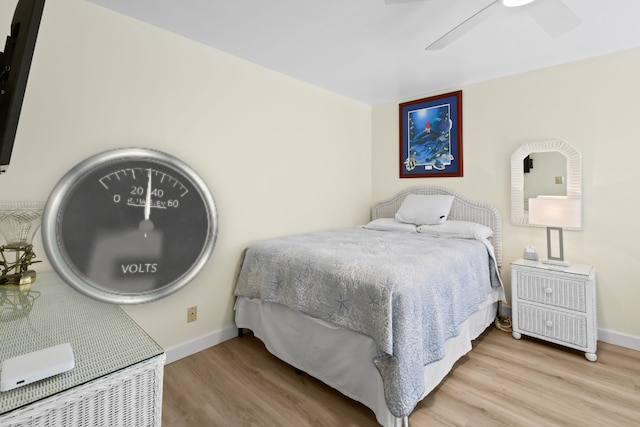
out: **30** V
